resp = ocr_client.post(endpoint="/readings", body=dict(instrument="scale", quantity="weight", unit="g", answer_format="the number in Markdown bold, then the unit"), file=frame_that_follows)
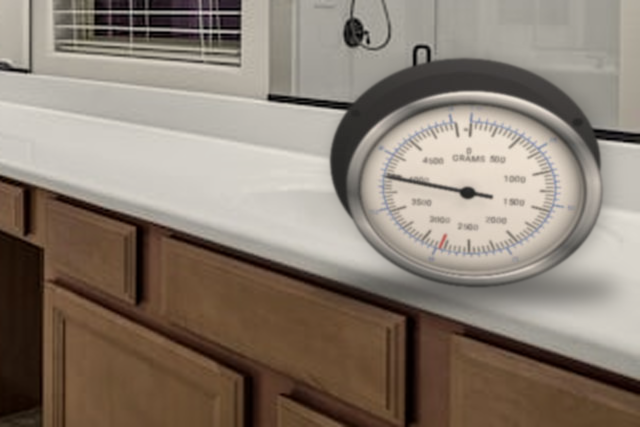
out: **4000** g
